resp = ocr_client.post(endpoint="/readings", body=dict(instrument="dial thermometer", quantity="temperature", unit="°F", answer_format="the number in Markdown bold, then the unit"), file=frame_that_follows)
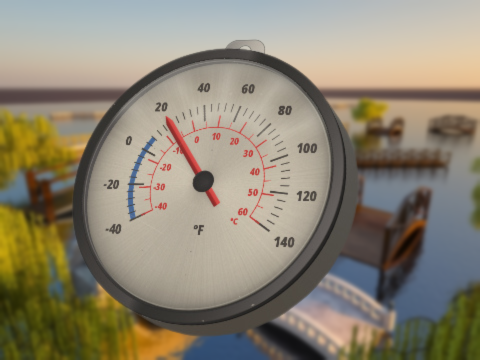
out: **20** °F
